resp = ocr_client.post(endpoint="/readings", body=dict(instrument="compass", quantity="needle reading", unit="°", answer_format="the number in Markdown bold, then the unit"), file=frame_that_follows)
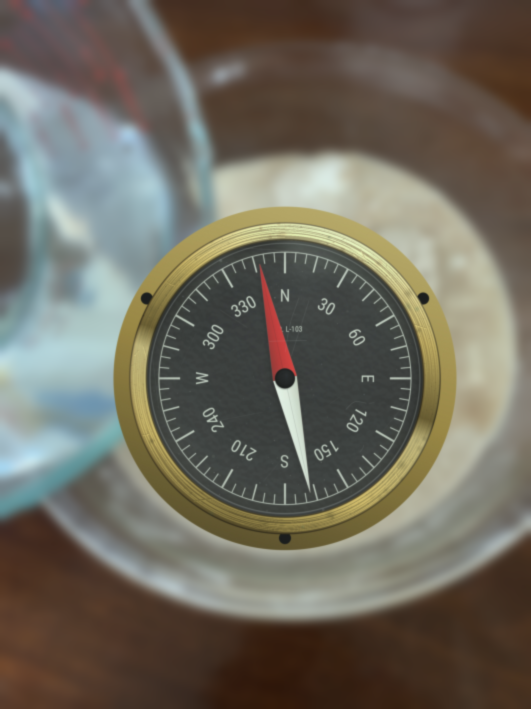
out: **347.5** °
